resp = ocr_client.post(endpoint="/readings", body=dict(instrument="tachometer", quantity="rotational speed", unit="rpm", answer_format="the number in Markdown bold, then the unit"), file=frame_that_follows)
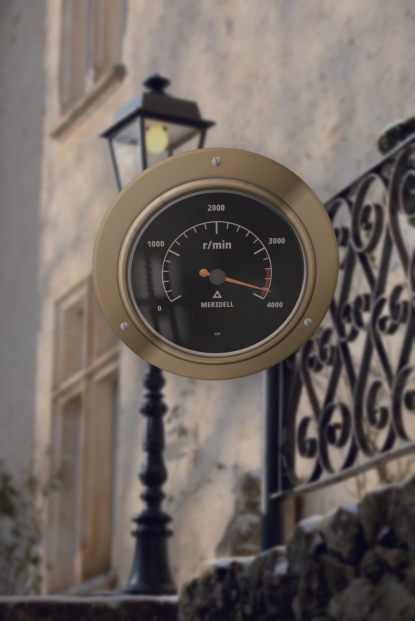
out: **3800** rpm
